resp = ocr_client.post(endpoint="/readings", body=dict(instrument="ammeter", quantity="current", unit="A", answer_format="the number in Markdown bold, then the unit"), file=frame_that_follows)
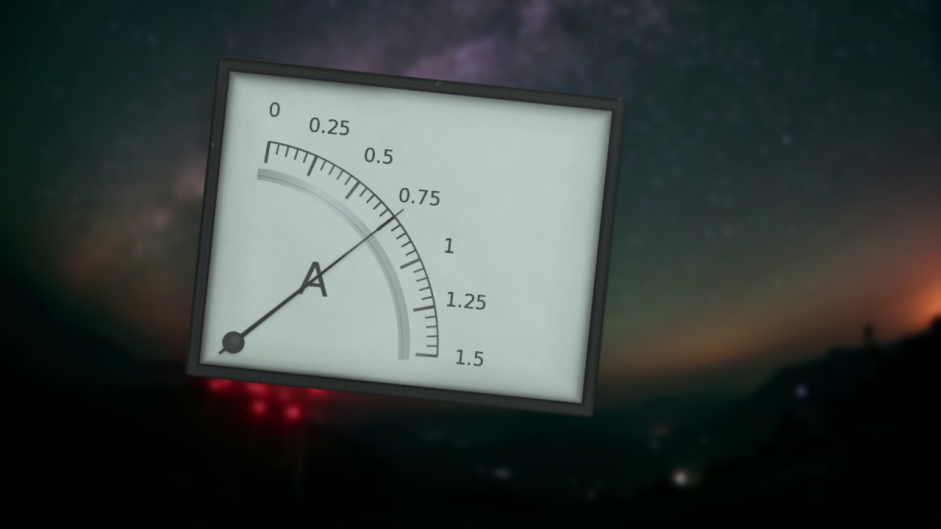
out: **0.75** A
